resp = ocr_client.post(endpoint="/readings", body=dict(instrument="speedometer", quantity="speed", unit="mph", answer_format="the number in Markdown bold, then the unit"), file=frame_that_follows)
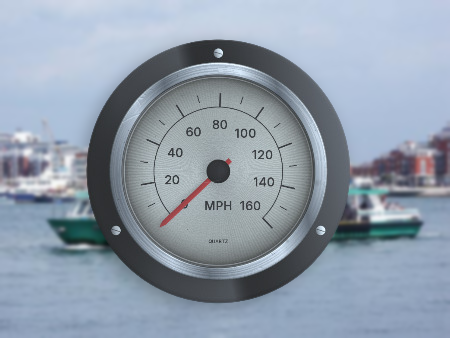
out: **0** mph
